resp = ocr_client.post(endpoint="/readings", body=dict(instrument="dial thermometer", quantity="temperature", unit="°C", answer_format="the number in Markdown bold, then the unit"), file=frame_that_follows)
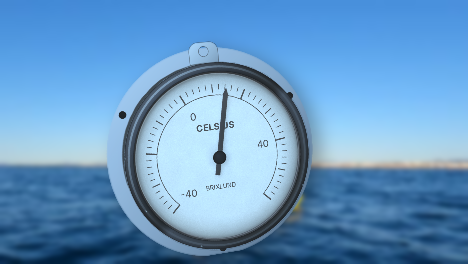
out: **14** °C
